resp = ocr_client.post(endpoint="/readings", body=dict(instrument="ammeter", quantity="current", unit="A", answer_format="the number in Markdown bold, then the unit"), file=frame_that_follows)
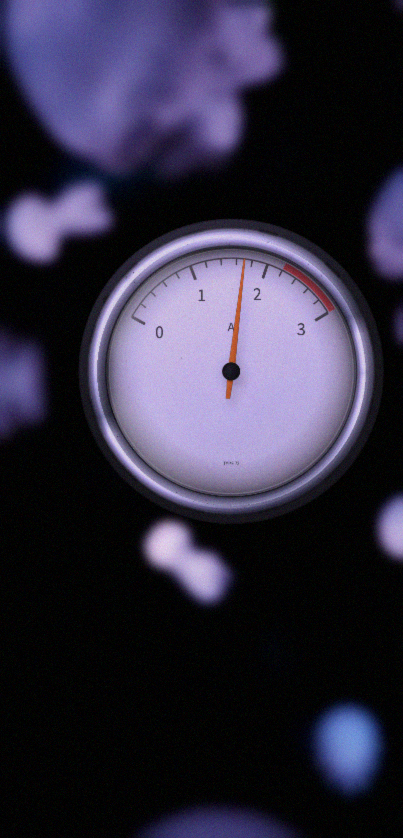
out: **1.7** A
